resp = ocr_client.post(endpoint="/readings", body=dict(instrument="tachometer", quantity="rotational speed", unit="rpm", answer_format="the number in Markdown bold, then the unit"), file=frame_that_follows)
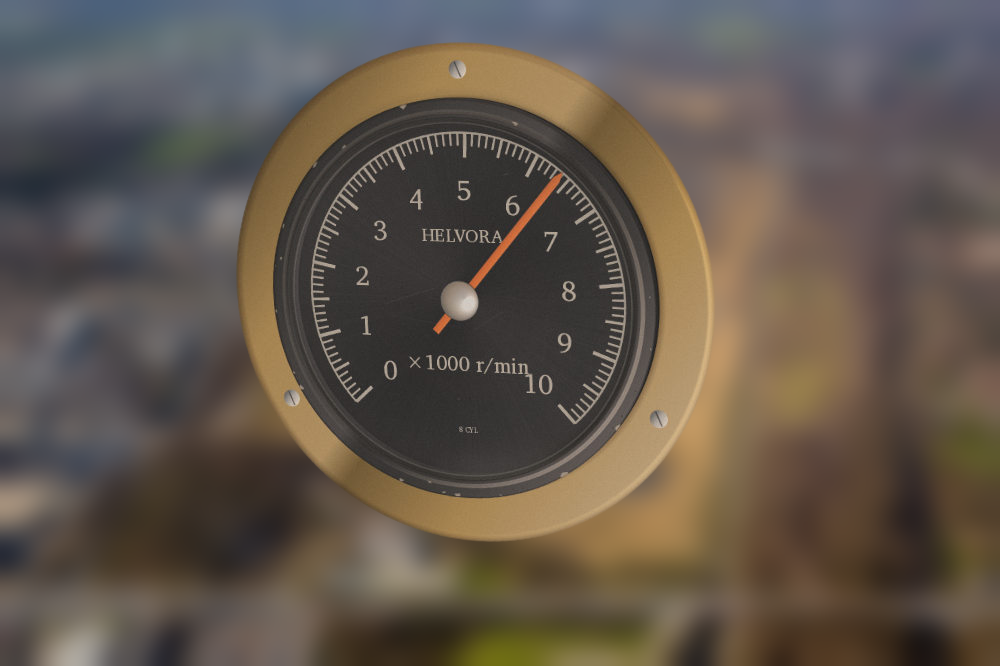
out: **6400** rpm
